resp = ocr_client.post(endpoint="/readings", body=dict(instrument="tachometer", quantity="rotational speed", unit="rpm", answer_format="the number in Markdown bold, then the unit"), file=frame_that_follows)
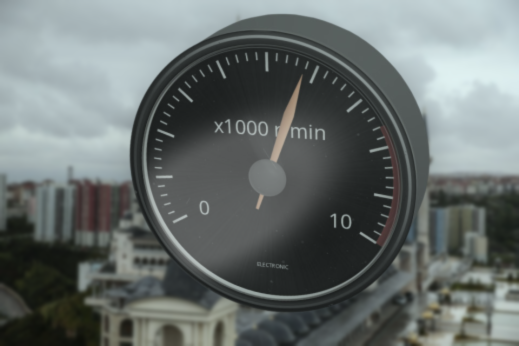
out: **5800** rpm
